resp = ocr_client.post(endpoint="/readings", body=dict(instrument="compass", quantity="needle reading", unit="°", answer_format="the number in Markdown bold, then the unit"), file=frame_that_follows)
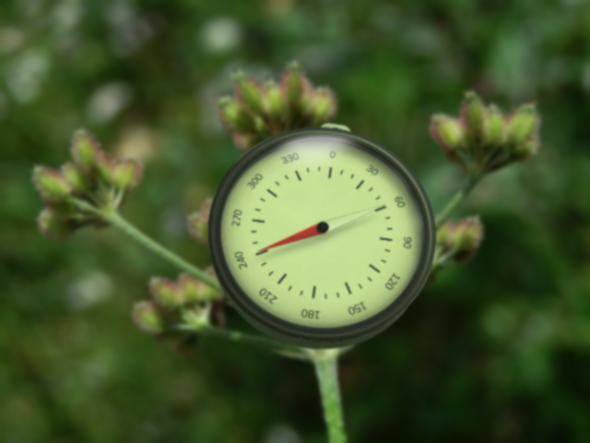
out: **240** °
